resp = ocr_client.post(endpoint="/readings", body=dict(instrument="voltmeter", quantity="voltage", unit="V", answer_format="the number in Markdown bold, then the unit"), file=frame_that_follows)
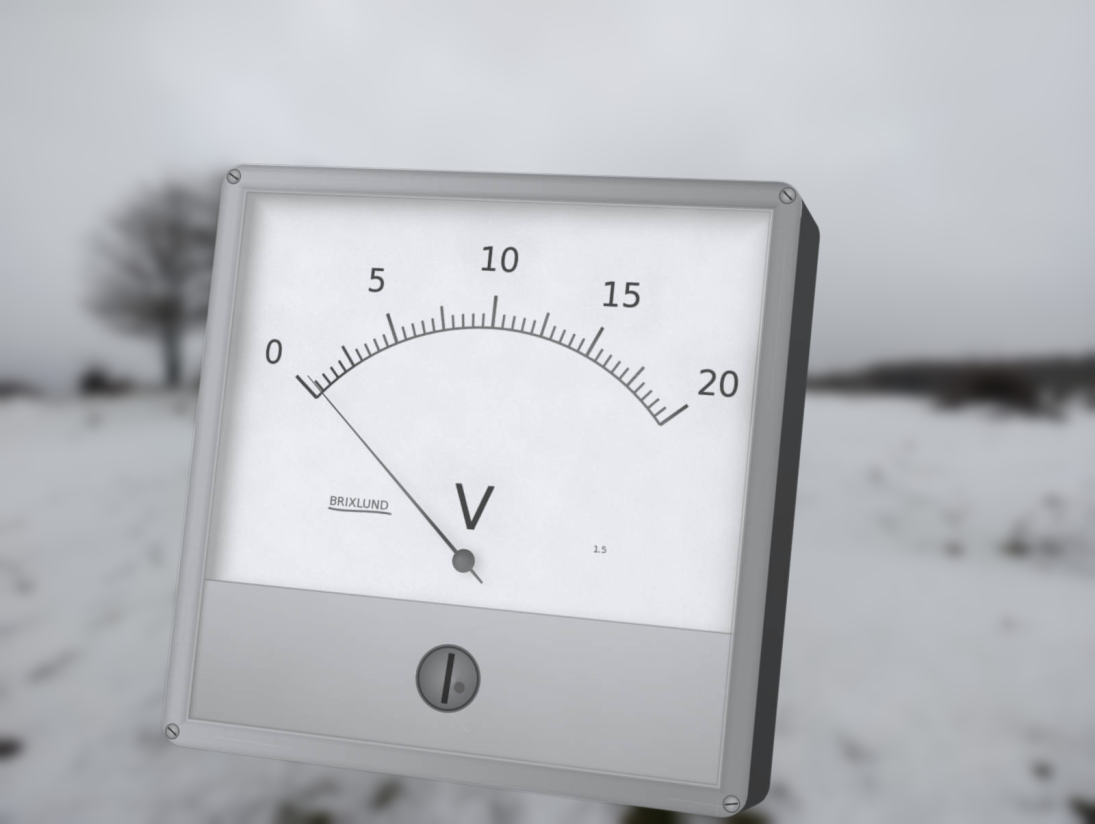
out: **0.5** V
